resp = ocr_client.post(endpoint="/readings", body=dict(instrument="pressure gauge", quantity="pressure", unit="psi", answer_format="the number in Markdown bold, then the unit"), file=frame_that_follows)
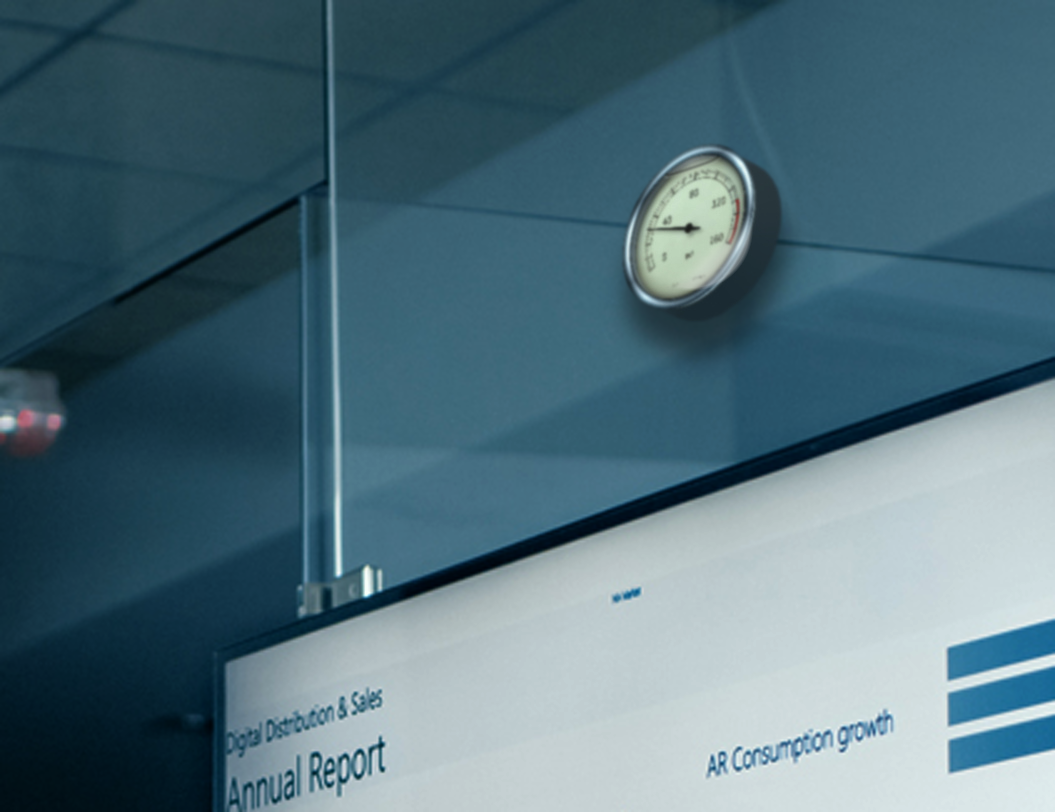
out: **30** psi
